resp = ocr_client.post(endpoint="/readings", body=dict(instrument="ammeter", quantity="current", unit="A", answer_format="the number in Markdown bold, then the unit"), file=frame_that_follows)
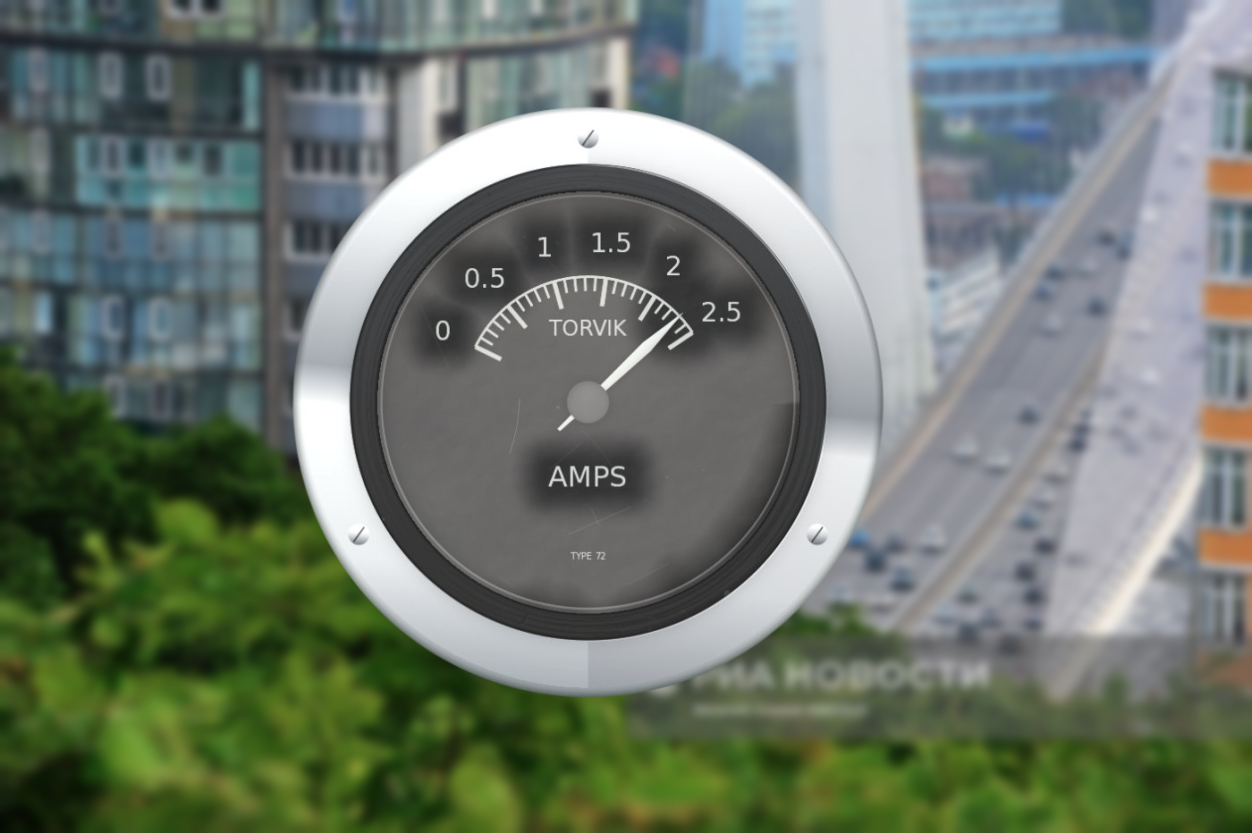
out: **2.3** A
